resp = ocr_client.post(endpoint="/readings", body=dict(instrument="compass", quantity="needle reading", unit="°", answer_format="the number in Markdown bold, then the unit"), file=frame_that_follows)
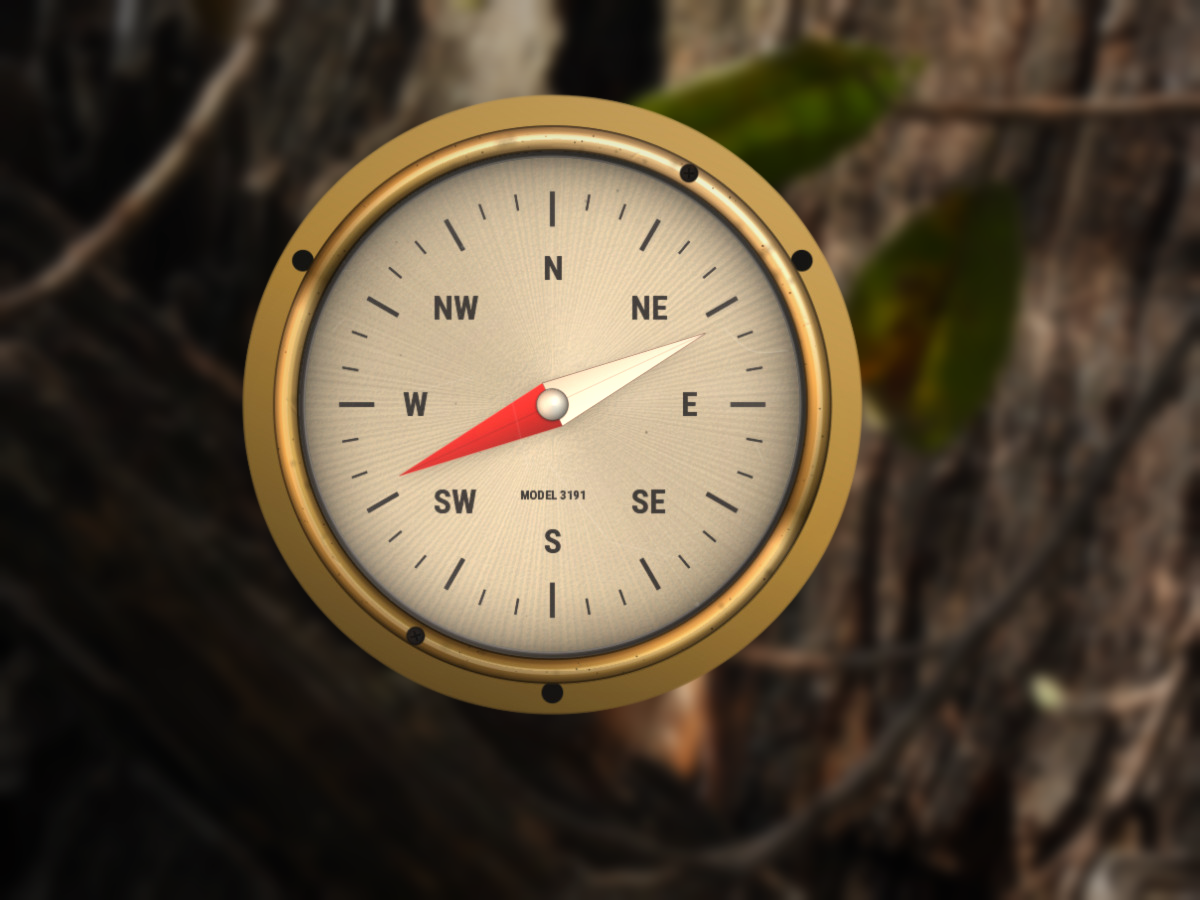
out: **245** °
